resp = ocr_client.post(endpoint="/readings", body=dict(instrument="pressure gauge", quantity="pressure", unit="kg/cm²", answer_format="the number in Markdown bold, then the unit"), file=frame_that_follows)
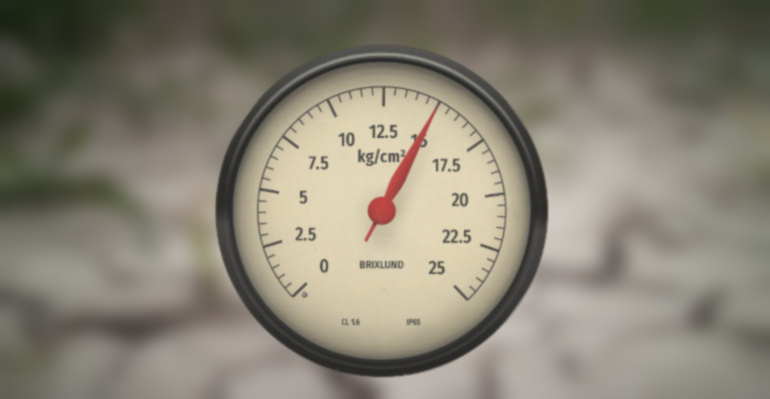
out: **15** kg/cm²
